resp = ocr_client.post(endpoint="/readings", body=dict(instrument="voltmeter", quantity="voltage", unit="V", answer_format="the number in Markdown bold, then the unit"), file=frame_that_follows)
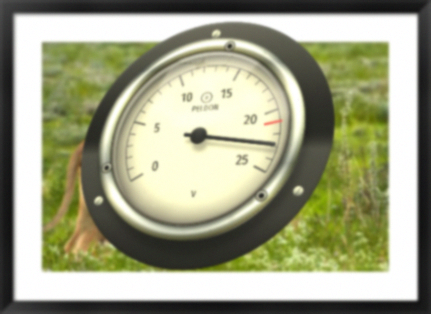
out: **23** V
